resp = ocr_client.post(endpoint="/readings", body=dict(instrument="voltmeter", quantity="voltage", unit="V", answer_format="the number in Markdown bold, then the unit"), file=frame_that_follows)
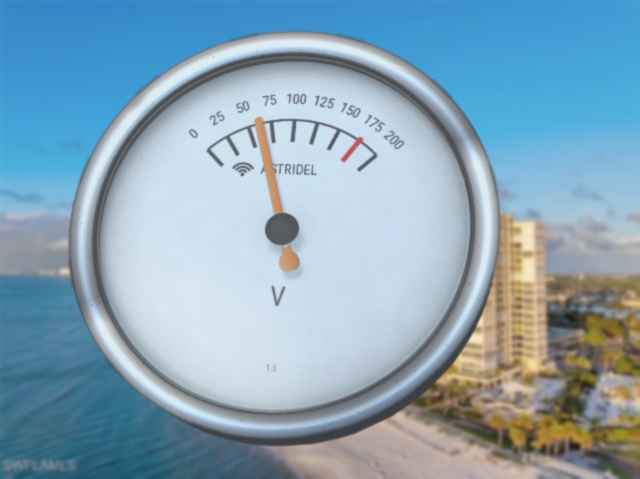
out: **62.5** V
